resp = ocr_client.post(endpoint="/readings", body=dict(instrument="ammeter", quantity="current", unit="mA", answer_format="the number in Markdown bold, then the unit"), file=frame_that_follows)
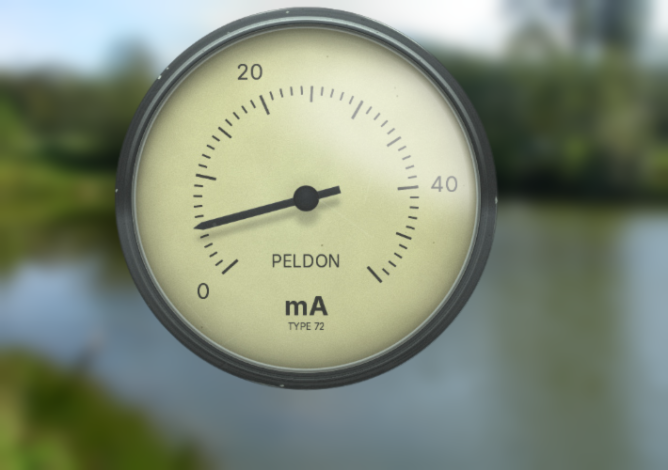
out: **5** mA
